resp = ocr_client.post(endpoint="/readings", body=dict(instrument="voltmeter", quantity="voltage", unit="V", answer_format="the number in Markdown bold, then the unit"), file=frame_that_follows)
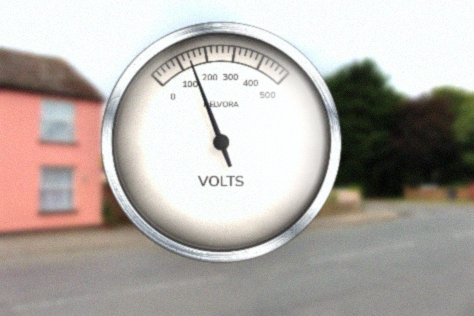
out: **140** V
